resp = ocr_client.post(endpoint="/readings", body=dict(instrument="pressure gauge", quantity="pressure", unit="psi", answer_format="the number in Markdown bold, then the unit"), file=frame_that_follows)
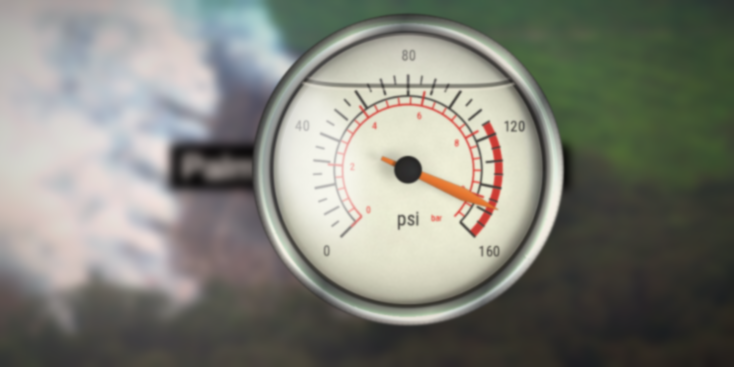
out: **147.5** psi
